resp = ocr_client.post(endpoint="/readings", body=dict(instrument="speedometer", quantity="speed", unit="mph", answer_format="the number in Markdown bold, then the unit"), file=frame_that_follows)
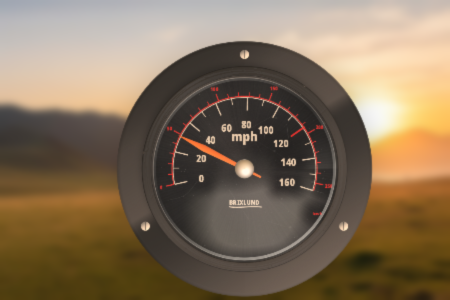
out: **30** mph
